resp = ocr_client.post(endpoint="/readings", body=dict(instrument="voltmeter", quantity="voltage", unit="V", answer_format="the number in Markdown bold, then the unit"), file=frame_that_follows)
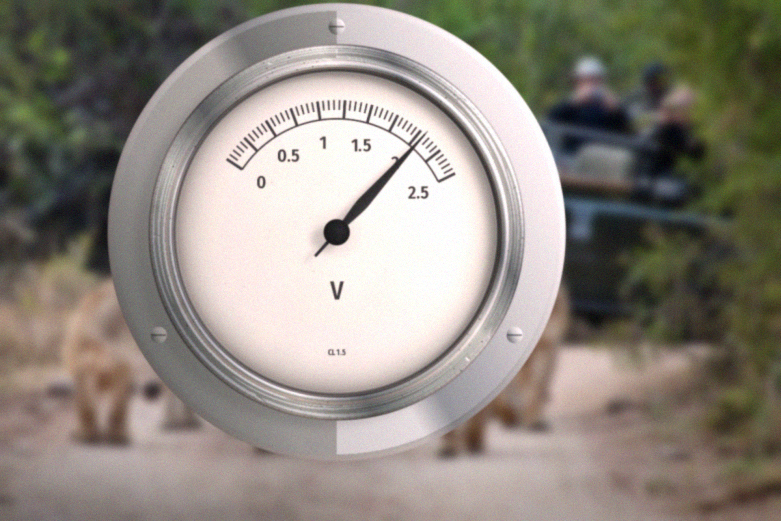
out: **2.05** V
